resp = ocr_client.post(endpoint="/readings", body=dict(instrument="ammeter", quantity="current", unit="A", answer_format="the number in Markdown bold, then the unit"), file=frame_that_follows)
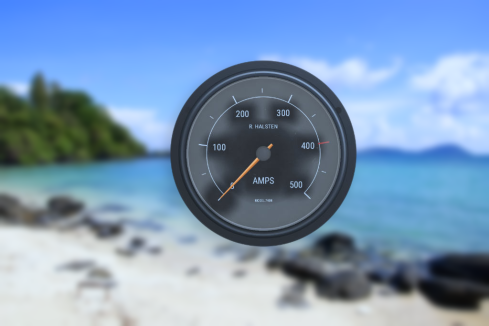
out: **0** A
